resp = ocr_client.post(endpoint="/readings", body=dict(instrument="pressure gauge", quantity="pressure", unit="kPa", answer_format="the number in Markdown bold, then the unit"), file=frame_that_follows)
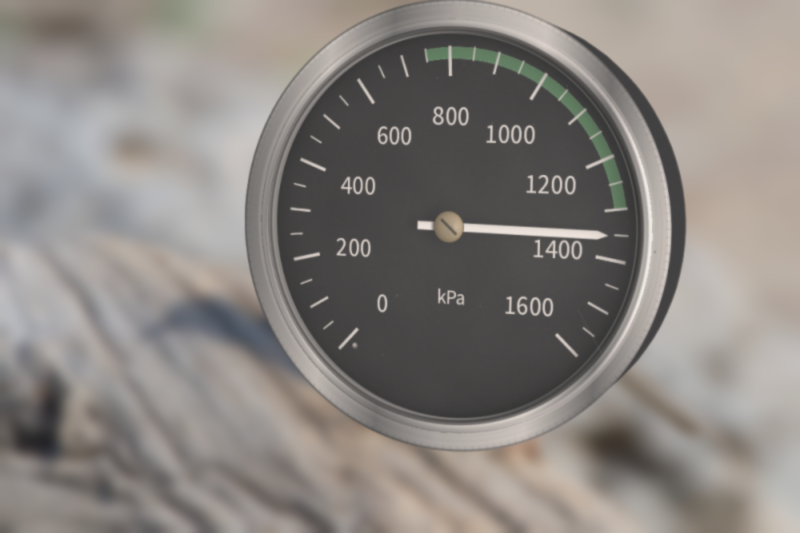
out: **1350** kPa
